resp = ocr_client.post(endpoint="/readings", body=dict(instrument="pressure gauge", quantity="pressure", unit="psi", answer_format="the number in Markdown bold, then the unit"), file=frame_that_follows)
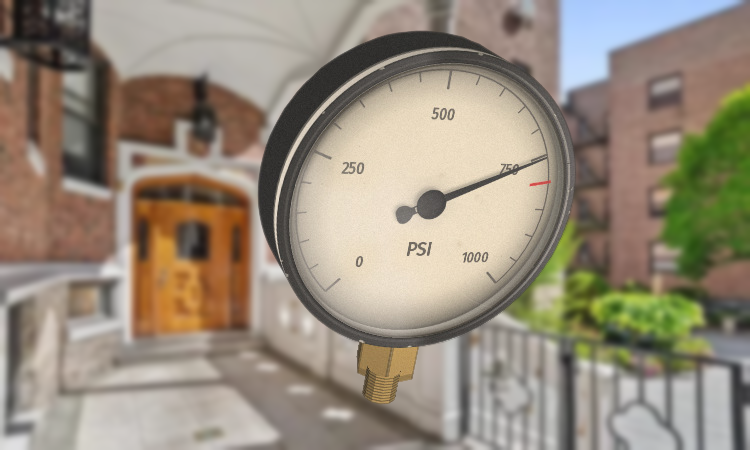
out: **750** psi
